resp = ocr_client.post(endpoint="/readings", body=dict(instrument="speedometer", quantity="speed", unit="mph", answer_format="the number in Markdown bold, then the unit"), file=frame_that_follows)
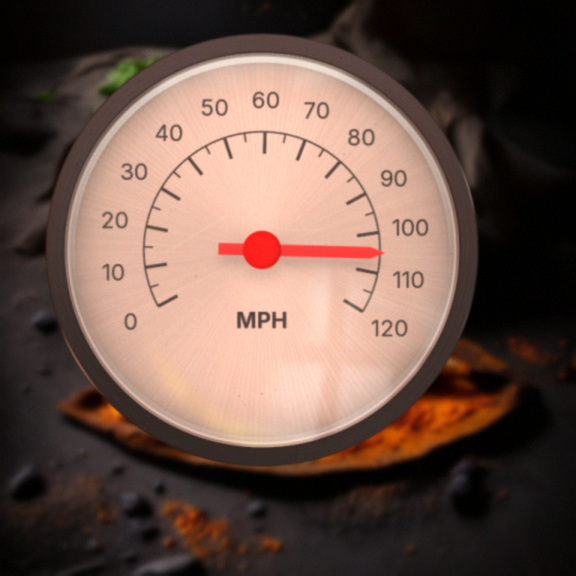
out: **105** mph
